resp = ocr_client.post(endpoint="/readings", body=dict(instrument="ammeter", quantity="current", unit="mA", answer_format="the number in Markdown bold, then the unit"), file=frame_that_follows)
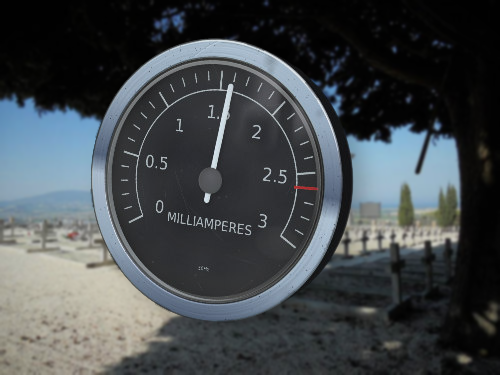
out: **1.6** mA
